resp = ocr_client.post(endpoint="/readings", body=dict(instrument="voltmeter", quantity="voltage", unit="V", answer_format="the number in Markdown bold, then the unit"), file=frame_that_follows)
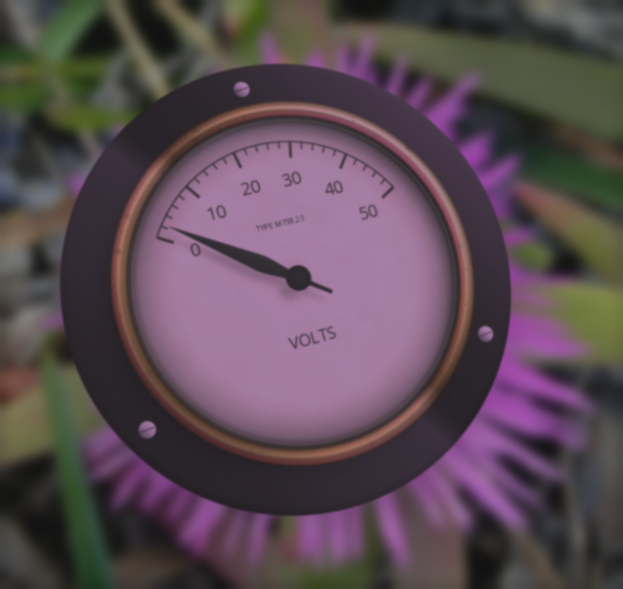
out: **2** V
